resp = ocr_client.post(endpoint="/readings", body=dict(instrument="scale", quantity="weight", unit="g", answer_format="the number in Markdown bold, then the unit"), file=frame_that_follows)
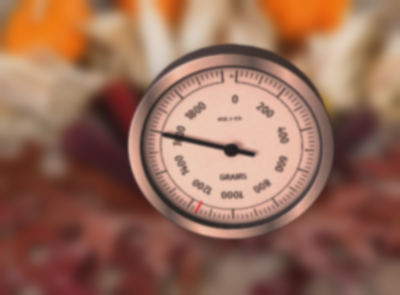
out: **1600** g
